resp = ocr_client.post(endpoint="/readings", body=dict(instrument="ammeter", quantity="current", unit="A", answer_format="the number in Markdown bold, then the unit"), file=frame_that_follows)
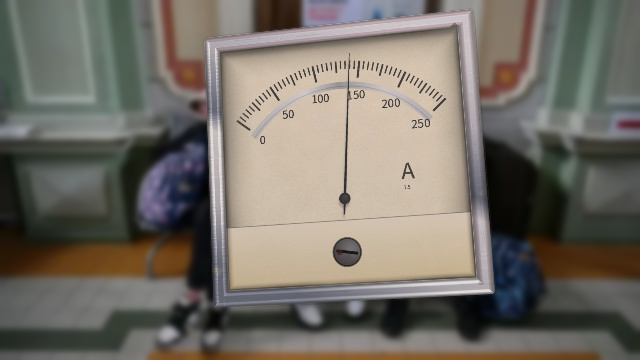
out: **140** A
